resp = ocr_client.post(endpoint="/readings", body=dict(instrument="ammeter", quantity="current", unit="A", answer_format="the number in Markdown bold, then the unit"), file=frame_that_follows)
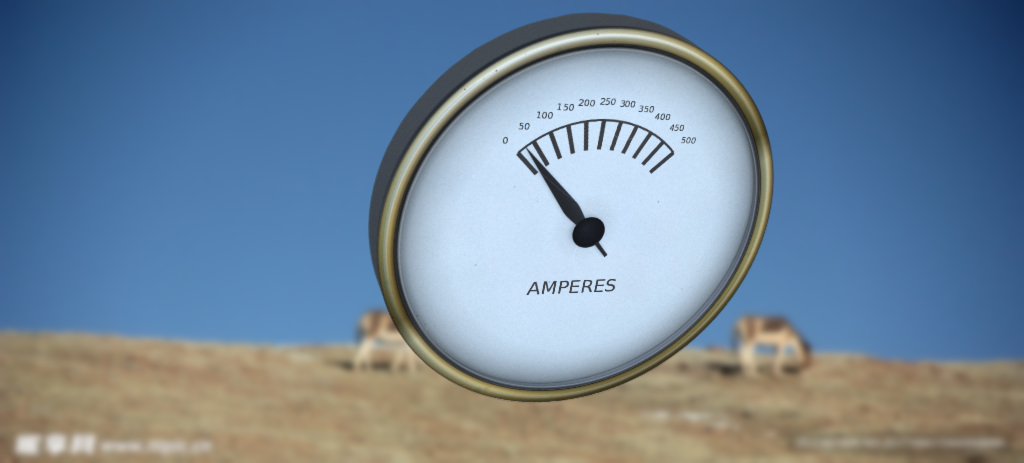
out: **25** A
